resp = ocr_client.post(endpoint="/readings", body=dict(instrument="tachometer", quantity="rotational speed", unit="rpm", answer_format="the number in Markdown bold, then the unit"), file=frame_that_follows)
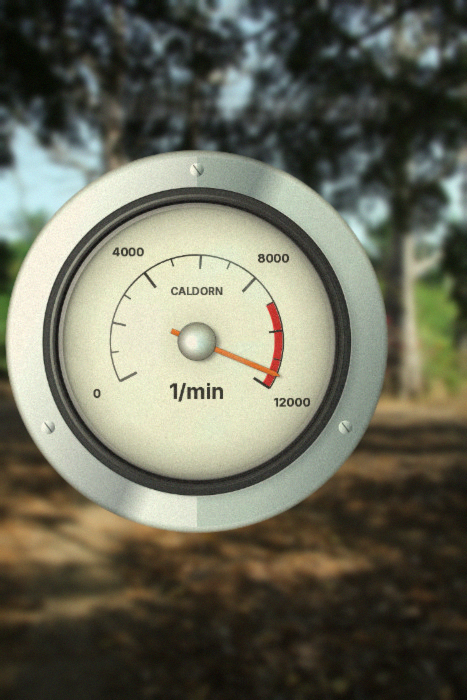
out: **11500** rpm
